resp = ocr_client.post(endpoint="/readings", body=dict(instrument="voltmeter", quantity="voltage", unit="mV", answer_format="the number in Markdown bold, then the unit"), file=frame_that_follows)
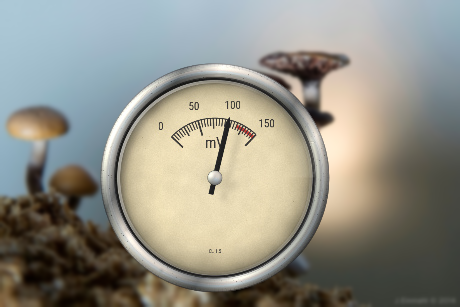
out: **100** mV
